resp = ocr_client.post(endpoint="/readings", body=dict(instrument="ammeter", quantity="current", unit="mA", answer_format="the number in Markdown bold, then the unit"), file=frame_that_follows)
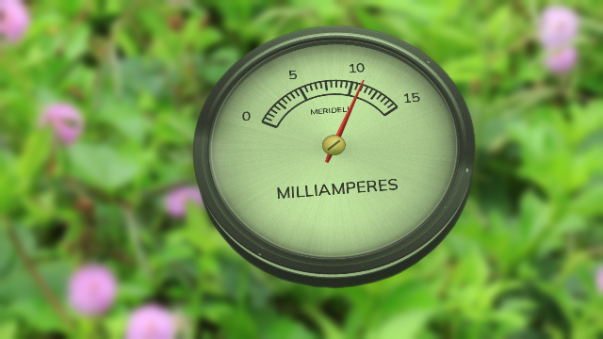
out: **11** mA
